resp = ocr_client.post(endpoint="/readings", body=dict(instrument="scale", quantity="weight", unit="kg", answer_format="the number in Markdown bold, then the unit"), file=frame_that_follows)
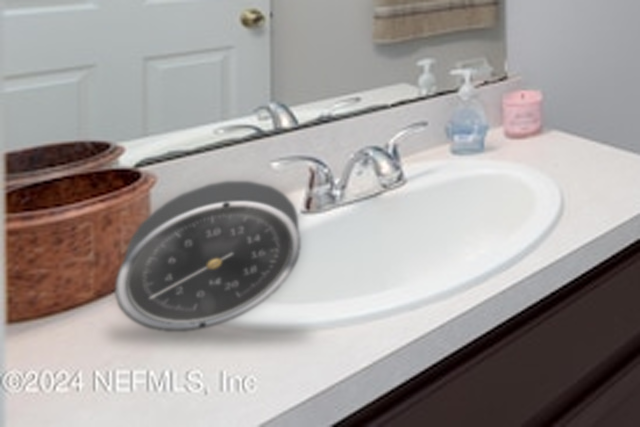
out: **3** kg
